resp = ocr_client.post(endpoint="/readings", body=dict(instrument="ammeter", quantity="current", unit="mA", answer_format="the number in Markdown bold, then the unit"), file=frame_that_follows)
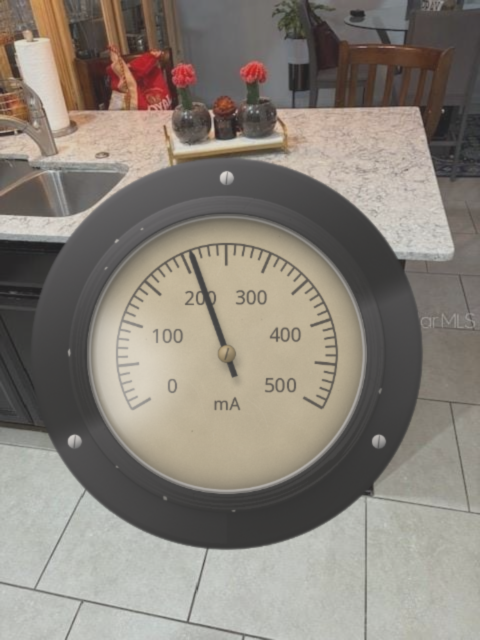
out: **210** mA
